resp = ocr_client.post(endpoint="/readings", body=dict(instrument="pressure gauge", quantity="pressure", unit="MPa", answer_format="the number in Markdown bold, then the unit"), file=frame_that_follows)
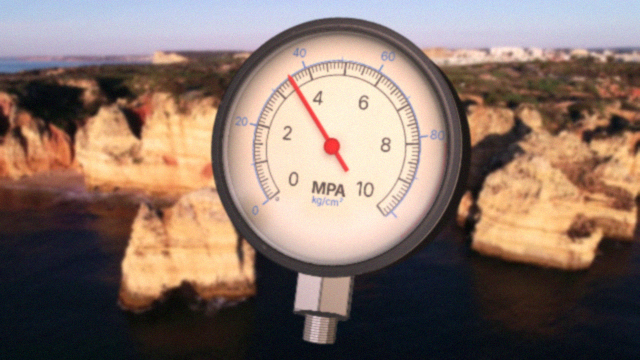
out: **3.5** MPa
